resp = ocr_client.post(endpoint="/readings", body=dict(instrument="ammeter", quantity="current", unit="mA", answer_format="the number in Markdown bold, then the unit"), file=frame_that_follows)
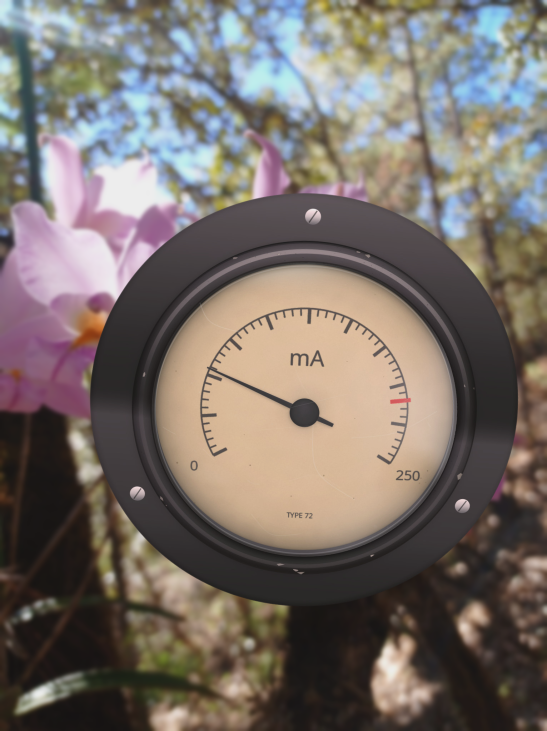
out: **55** mA
